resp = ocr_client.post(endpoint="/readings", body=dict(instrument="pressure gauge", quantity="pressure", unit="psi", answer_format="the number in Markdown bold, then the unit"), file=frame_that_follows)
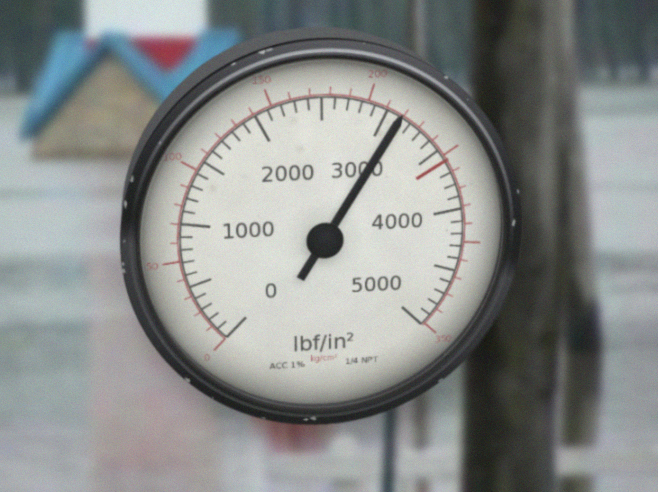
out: **3100** psi
